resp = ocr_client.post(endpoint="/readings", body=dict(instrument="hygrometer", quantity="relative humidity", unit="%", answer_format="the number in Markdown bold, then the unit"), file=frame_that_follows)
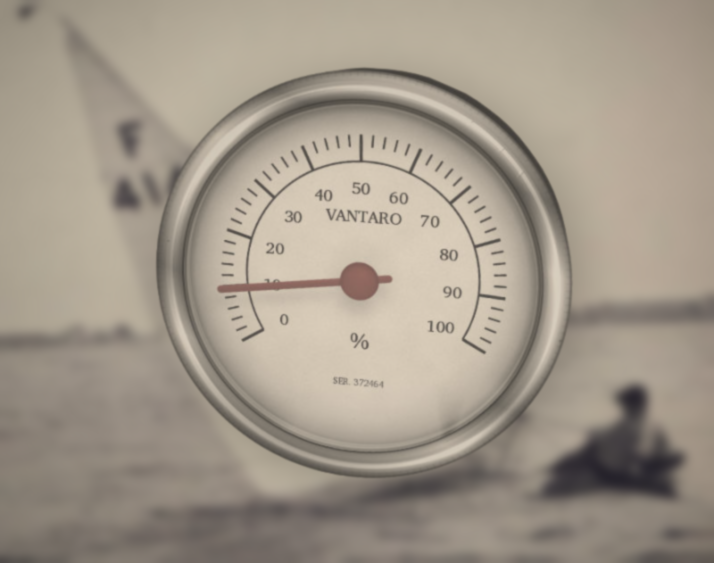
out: **10** %
